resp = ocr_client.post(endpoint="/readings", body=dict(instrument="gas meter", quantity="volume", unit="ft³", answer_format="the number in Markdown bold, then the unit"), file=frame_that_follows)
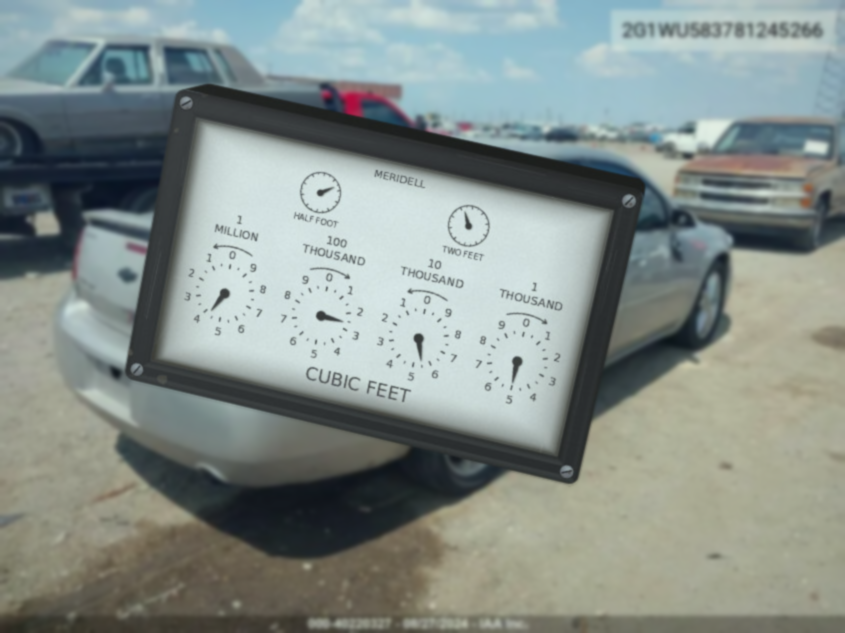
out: **425500** ft³
